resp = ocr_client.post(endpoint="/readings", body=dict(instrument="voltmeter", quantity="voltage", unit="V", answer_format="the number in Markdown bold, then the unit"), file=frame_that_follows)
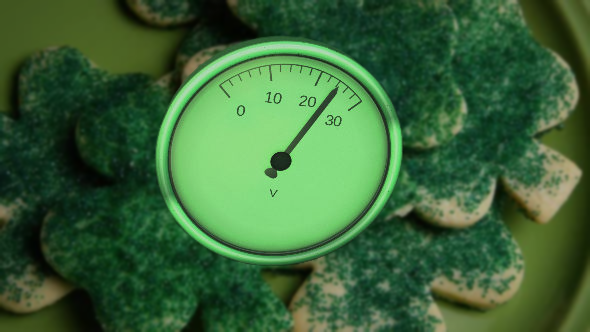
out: **24** V
